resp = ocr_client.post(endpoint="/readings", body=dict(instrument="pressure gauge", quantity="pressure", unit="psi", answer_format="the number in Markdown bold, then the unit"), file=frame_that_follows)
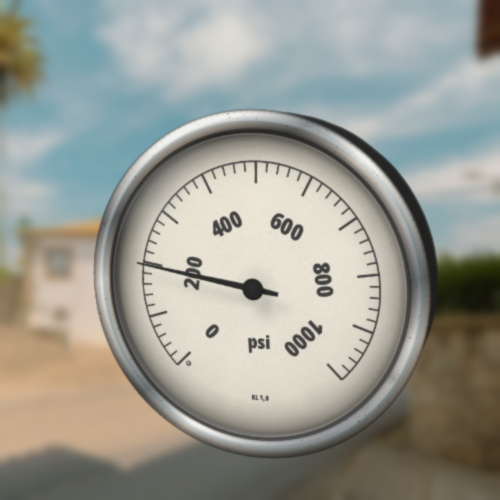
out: **200** psi
